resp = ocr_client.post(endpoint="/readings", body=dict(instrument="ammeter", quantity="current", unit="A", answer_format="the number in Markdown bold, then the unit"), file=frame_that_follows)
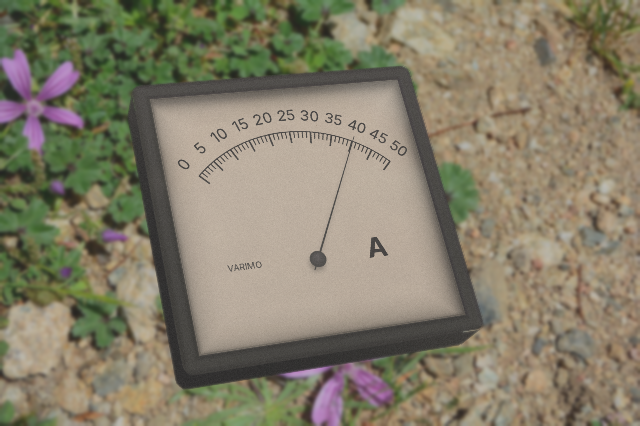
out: **40** A
